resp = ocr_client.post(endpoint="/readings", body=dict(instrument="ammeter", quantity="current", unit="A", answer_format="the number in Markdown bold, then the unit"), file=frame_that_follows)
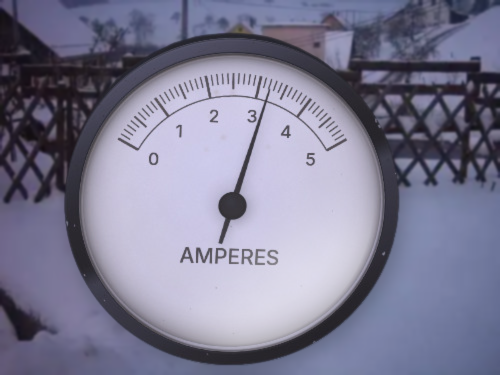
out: **3.2** A
